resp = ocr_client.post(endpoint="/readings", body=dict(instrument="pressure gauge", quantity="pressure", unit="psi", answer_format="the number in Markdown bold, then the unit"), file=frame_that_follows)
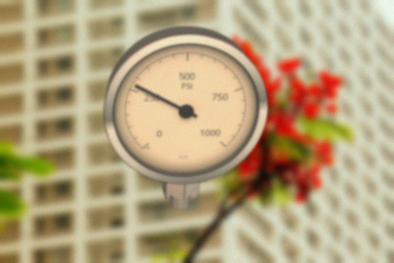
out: **275** psi
